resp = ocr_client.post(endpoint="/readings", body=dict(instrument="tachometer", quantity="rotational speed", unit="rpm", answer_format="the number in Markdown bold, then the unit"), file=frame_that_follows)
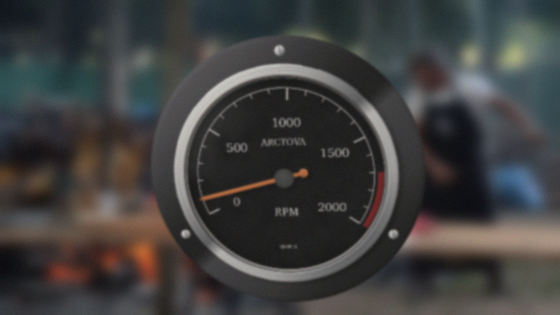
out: **100** rpm
